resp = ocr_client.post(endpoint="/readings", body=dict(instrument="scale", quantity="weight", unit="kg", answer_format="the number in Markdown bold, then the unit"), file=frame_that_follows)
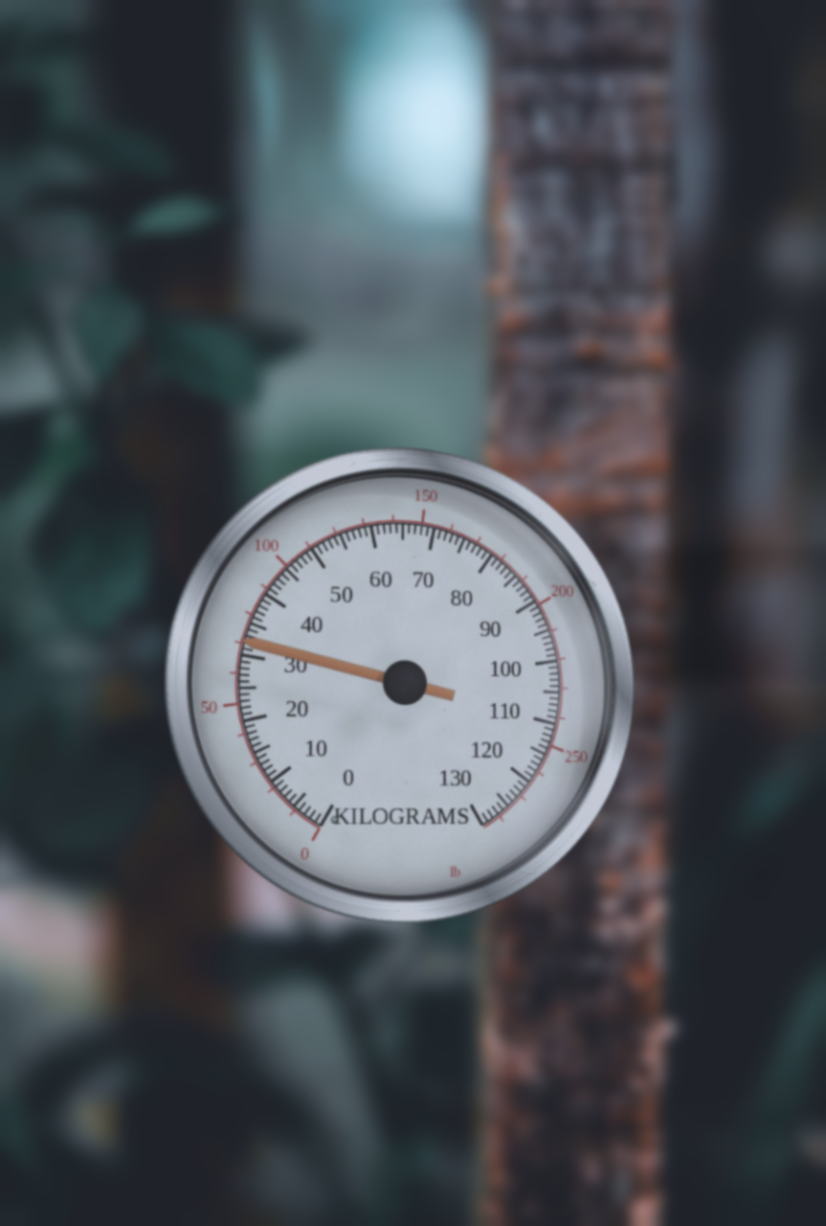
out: **32** kg
